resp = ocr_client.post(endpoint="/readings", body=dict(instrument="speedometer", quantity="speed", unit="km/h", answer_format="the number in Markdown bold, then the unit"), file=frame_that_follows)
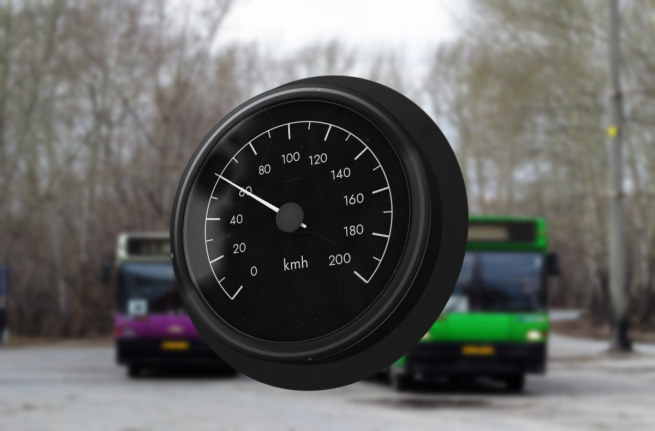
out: **60** km/h
